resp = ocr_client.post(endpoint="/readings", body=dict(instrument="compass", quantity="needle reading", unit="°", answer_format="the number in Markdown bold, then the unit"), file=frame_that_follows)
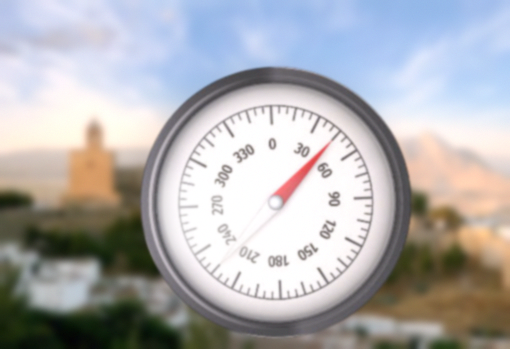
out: **45** °
